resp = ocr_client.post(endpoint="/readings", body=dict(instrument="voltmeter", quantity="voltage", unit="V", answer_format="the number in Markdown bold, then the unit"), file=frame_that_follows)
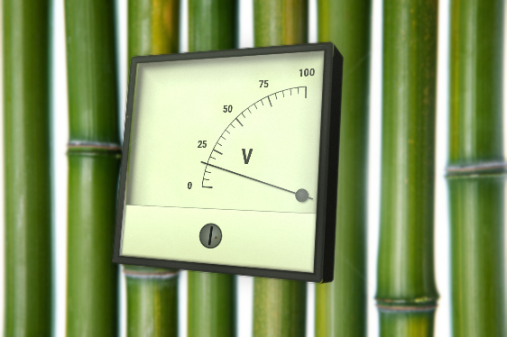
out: **15** V
